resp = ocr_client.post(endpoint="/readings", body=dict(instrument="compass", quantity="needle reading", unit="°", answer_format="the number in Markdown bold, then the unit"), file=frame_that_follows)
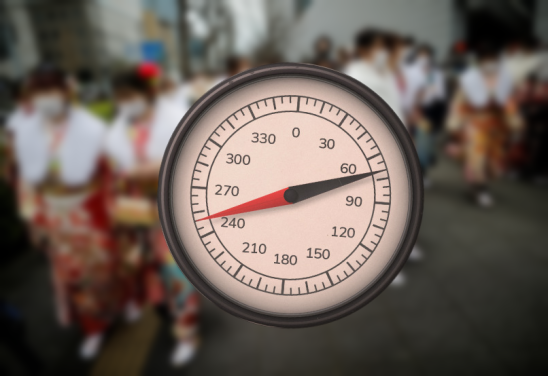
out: **250** °
